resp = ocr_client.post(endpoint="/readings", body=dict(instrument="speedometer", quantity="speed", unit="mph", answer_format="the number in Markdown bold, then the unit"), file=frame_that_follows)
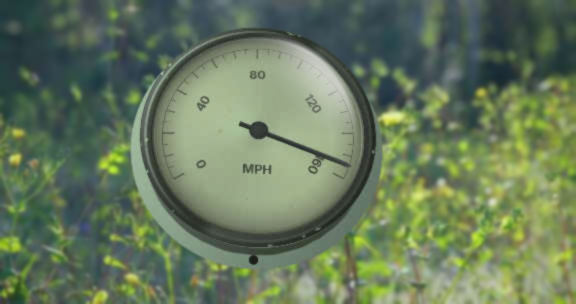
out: **155** mph
